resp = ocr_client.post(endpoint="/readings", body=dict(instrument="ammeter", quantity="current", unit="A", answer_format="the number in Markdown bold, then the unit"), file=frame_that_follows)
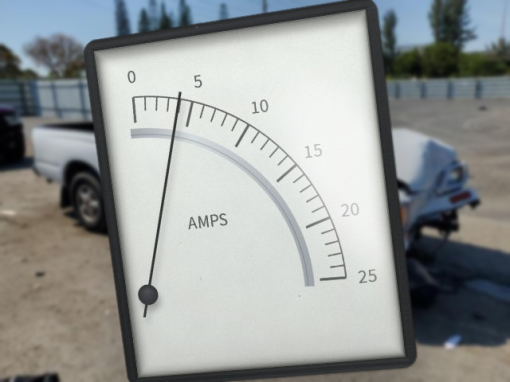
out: **4** A
